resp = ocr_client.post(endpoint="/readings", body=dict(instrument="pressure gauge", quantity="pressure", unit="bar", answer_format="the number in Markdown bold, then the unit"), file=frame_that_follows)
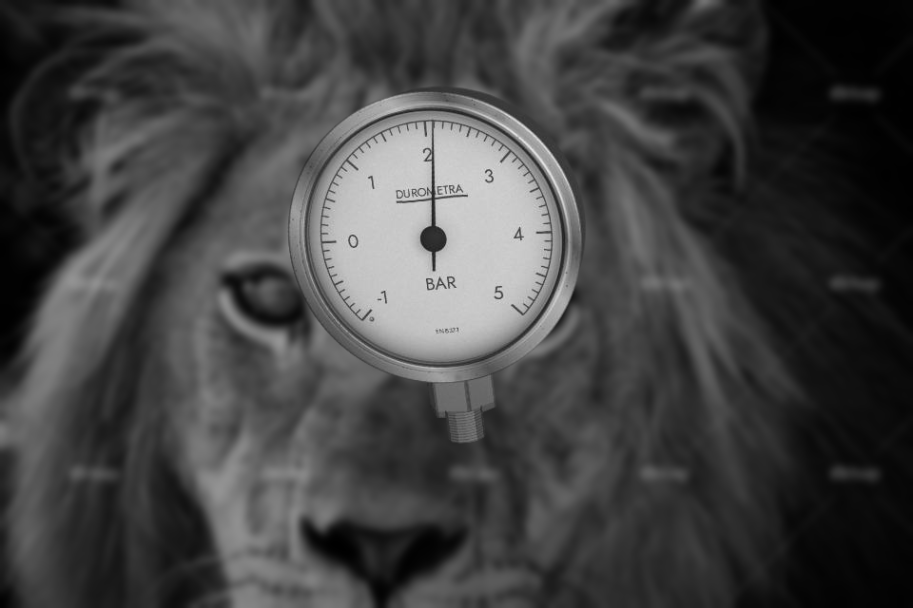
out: **2.1** bar
